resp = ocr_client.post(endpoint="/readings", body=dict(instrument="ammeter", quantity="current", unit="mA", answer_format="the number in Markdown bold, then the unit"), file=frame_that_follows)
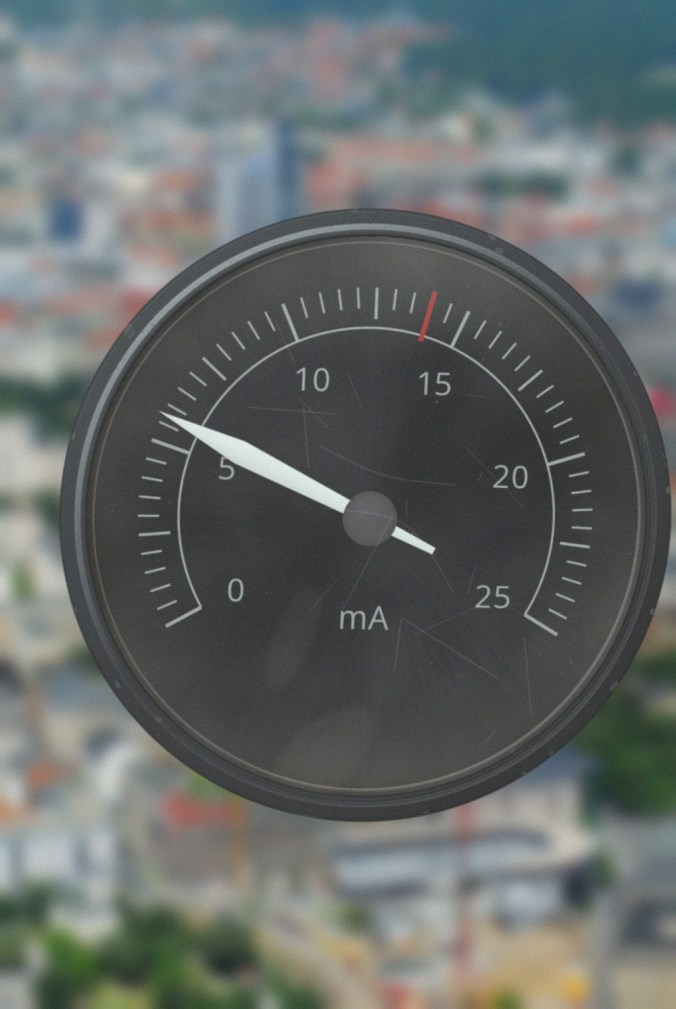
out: **5.75** mA
